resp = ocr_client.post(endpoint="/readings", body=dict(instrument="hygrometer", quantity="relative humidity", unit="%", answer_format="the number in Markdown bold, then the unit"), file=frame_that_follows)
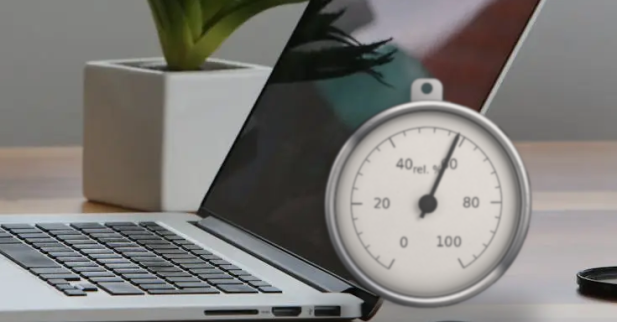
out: **58** %
